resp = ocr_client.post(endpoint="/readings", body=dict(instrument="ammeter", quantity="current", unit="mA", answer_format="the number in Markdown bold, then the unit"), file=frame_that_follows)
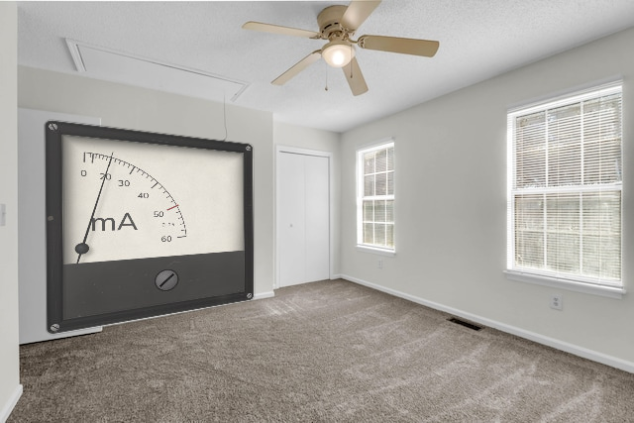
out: **20** mA
